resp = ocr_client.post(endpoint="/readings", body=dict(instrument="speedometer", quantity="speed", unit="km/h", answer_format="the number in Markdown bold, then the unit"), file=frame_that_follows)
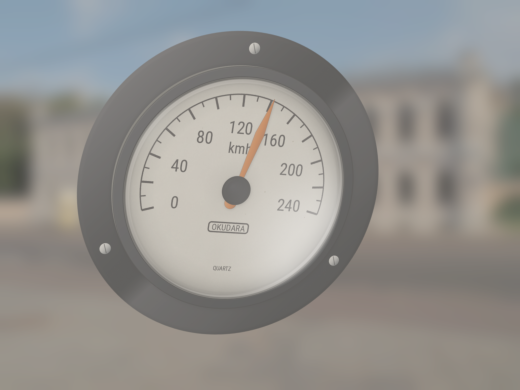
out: **140** km/h
